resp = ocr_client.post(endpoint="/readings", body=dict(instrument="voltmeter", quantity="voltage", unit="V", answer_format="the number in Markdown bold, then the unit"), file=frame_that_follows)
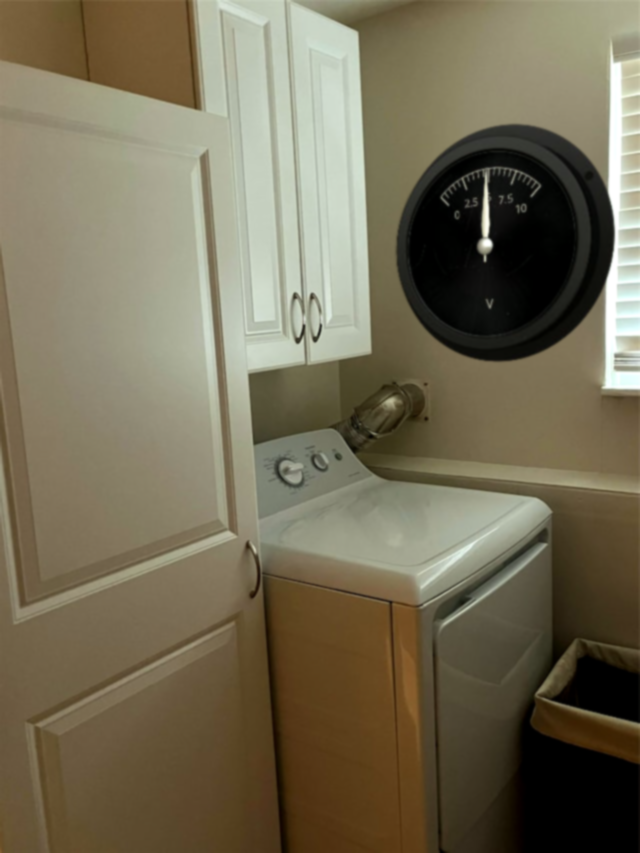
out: **5** V
